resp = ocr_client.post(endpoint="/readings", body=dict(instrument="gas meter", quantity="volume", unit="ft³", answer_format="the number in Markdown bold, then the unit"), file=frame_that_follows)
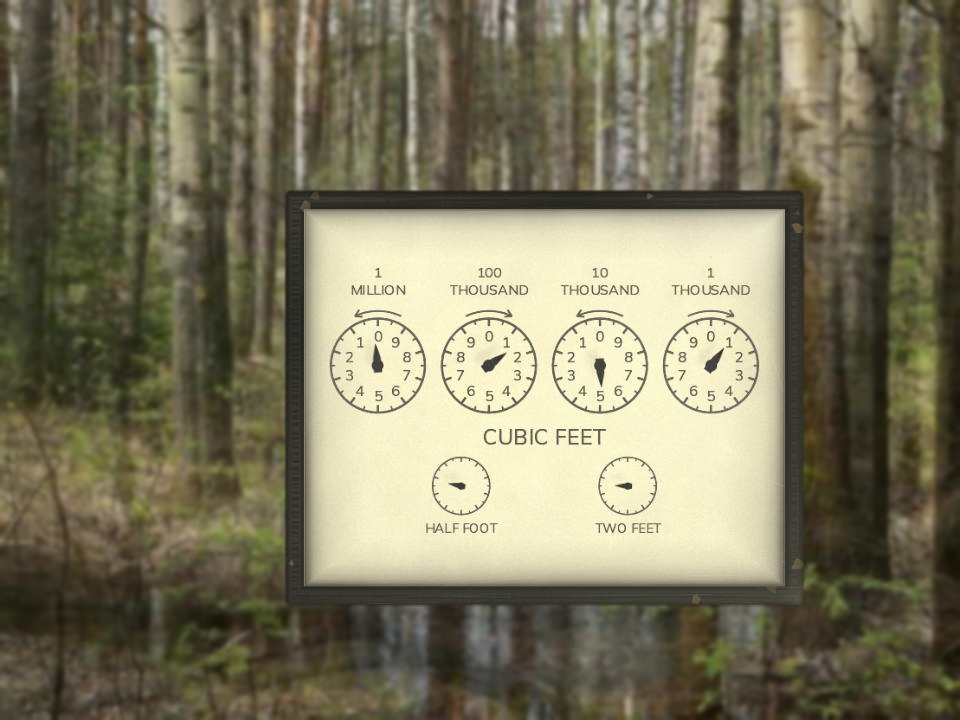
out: **15100** ft³
